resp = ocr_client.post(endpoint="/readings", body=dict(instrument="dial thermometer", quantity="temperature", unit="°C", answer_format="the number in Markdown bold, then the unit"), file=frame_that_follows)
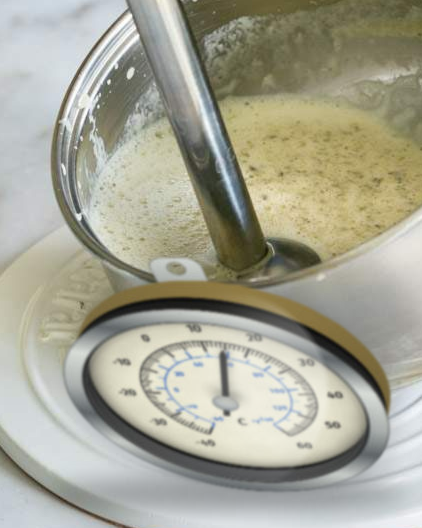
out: **15** °C
